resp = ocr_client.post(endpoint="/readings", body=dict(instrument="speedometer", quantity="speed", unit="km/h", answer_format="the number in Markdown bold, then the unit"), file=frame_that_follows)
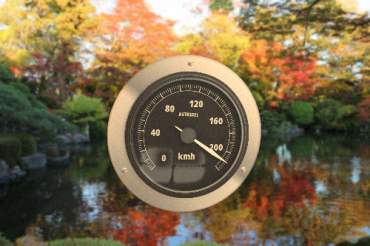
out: **210** km/h
